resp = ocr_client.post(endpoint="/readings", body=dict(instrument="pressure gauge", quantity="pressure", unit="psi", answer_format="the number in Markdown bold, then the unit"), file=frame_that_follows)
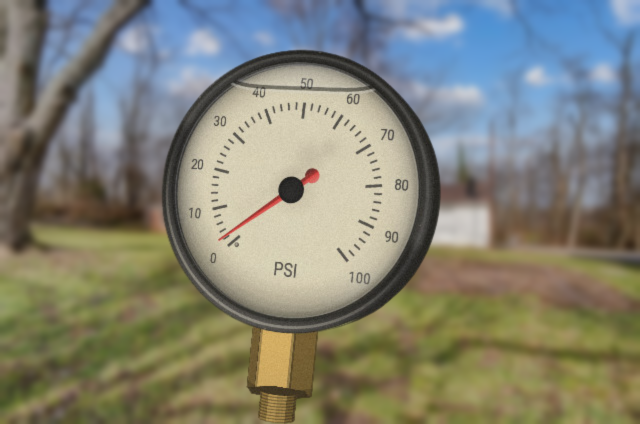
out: **2** psi
